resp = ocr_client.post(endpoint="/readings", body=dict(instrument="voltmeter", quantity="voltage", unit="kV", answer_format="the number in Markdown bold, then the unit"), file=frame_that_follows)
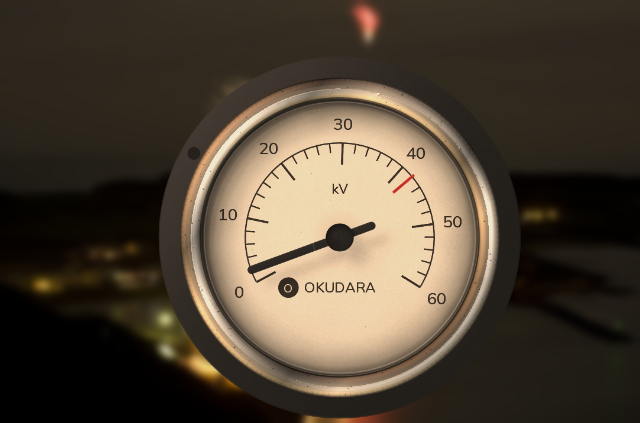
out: **2** kV
